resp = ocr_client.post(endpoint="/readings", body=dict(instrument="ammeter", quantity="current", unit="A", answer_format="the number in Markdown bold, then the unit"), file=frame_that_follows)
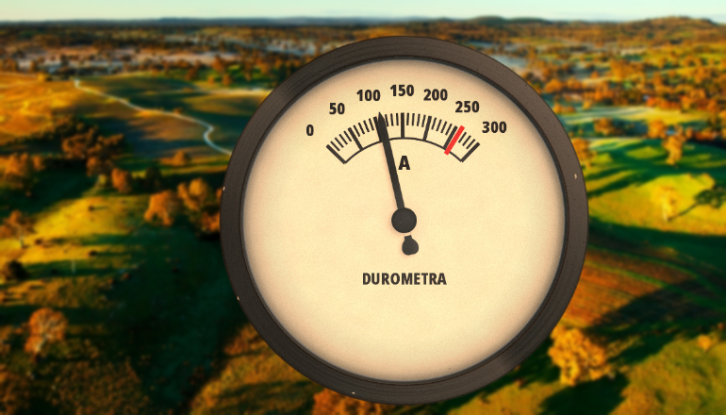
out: **110** A
